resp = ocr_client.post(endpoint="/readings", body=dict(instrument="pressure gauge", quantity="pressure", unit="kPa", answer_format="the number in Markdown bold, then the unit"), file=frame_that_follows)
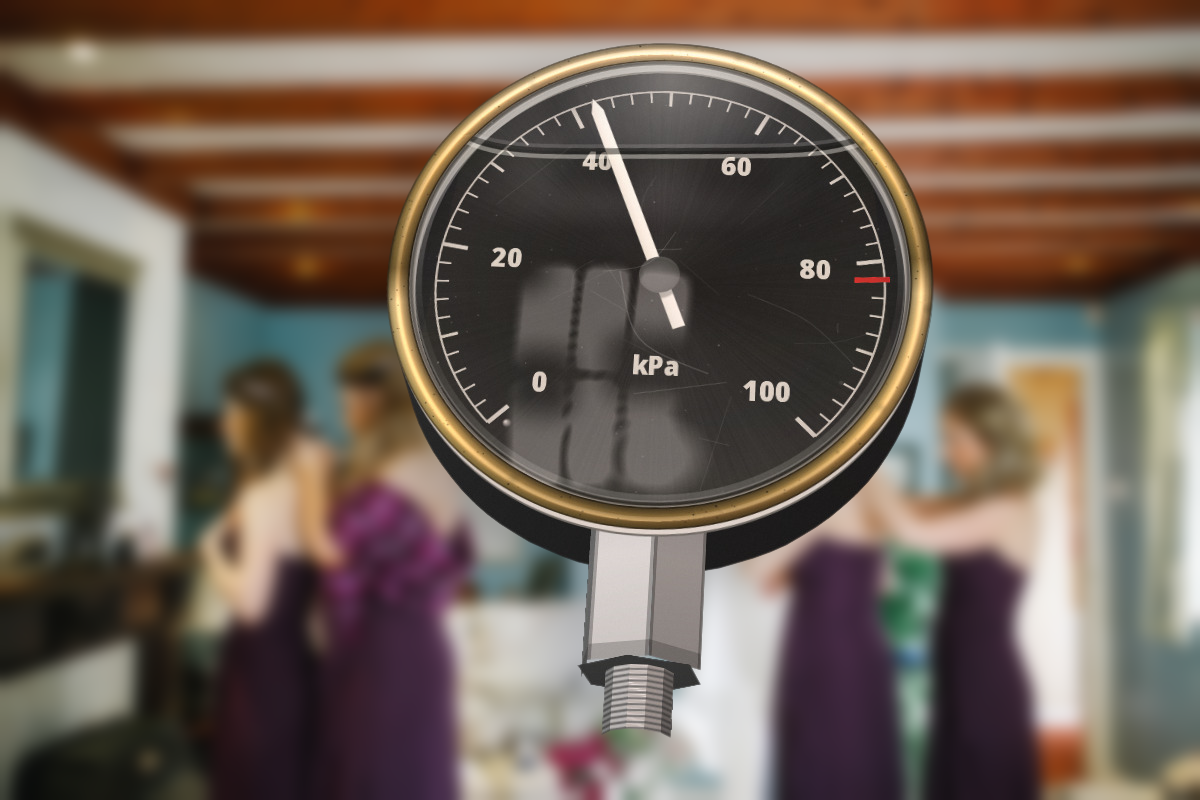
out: **42** kPa
